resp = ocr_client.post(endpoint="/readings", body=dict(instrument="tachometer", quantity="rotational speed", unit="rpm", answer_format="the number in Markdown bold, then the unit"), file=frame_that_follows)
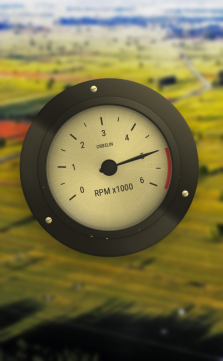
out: **5000** rpm
